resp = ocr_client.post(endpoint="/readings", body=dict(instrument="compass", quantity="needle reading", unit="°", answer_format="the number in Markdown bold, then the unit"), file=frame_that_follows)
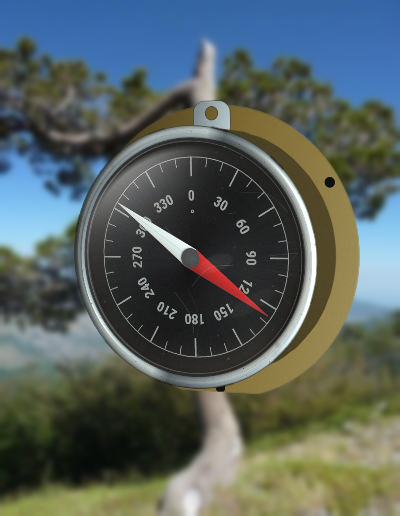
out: **125** °
